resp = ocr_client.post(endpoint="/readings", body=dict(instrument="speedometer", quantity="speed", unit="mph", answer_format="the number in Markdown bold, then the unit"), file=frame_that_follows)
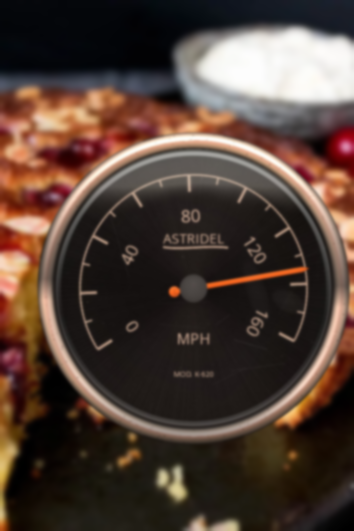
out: **135** mph
